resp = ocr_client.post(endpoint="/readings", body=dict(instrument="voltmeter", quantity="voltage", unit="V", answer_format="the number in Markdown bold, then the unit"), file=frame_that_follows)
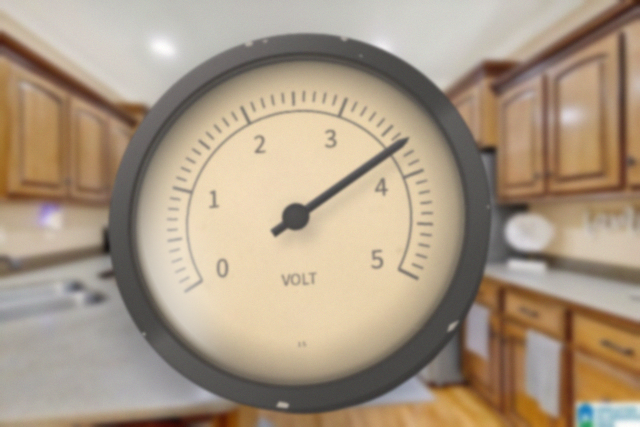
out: **3.7** V
